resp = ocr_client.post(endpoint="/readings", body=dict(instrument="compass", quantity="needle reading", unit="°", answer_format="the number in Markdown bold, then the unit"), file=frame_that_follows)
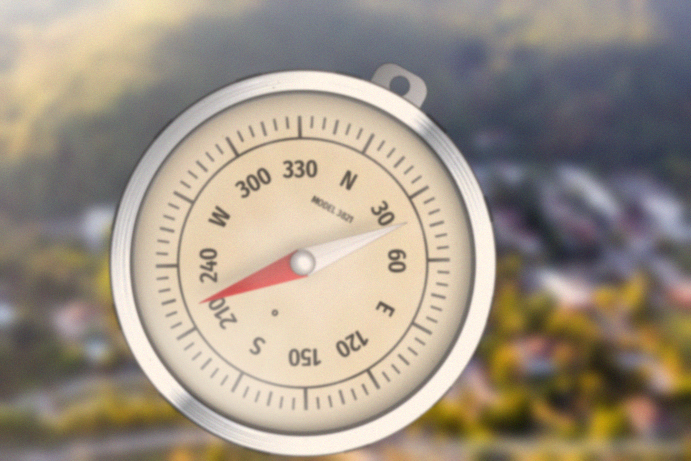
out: **220** °
